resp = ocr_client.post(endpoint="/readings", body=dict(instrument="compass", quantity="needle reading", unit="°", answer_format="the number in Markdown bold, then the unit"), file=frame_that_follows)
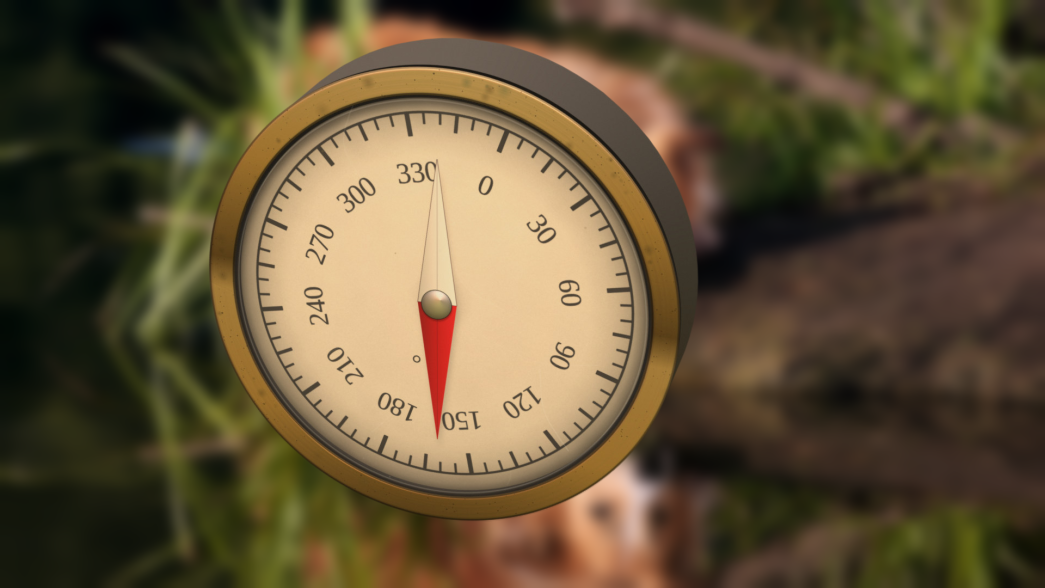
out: **160** °
